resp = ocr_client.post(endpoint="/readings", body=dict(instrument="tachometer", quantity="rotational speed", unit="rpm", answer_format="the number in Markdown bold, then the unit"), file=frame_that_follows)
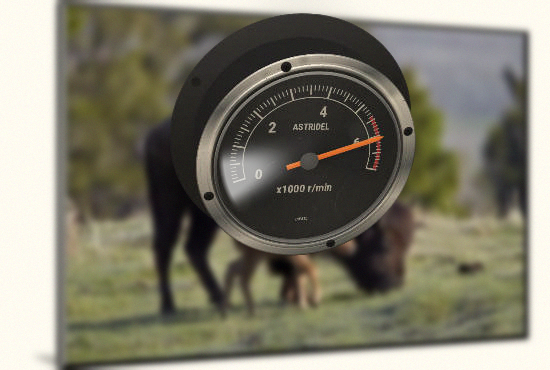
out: **6000** rpm
